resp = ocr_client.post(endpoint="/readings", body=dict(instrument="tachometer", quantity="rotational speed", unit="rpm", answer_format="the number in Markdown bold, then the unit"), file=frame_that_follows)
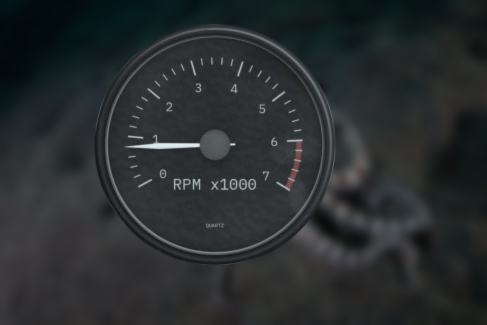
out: **800** rpm
